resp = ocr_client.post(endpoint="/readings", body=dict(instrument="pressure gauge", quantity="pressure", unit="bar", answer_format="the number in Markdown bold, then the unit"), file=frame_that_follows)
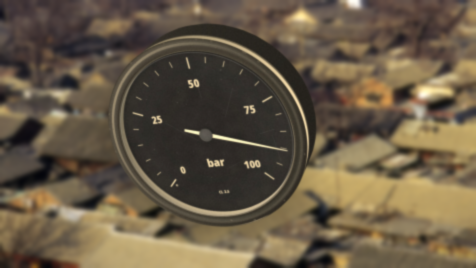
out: **90** bar
